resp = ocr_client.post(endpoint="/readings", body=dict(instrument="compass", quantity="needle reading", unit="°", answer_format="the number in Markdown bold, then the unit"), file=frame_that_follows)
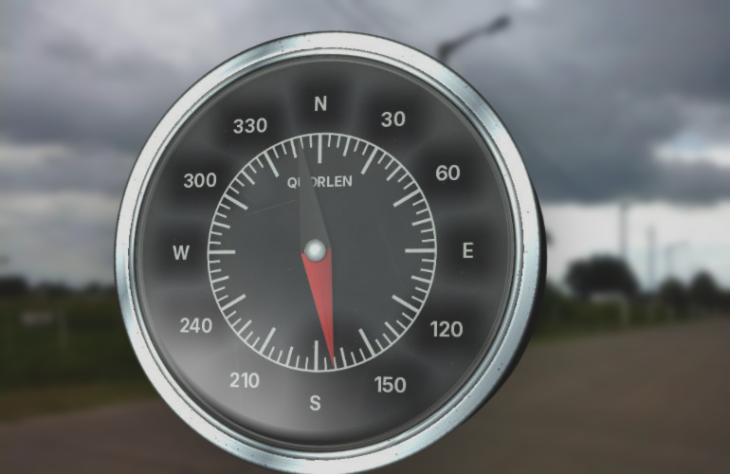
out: **170** °
